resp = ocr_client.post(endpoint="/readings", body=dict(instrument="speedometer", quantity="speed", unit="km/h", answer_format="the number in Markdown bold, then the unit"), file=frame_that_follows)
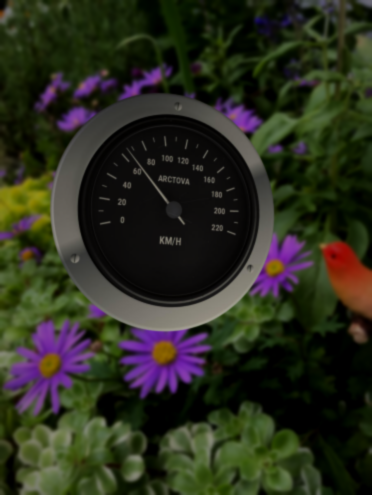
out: **65** km/h
